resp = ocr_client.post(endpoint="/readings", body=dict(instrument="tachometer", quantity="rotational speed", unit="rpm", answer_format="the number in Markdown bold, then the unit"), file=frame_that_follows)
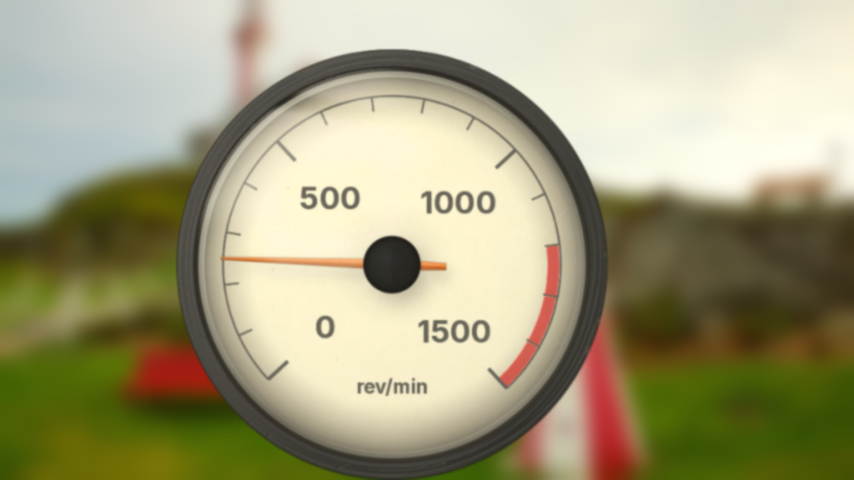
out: **250** rpm
